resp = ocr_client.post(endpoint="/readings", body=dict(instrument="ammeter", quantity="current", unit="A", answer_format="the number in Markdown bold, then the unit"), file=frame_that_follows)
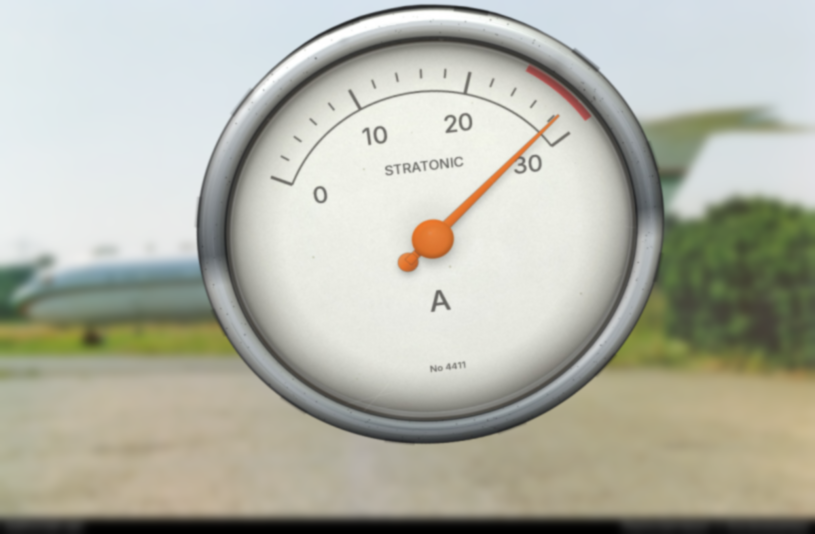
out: **28** A
